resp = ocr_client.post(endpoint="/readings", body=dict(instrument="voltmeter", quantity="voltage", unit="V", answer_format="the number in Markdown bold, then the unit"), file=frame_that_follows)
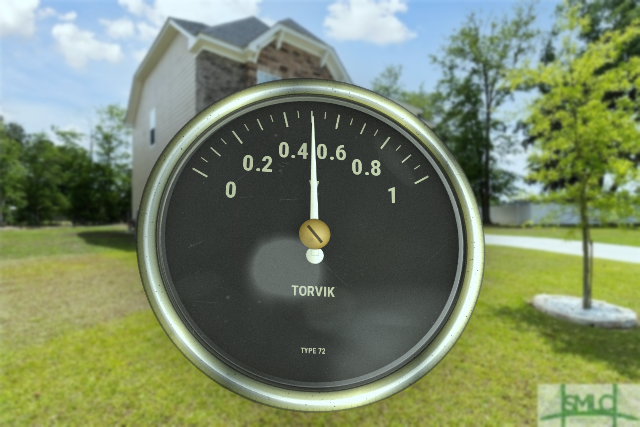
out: **0.5** V
